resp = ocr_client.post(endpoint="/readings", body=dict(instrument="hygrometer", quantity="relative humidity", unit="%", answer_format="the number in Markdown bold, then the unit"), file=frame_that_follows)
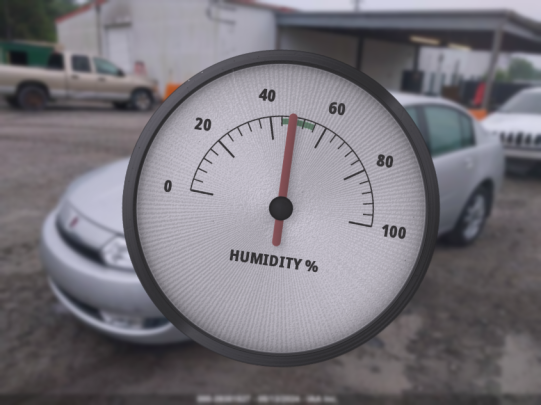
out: **48** %
